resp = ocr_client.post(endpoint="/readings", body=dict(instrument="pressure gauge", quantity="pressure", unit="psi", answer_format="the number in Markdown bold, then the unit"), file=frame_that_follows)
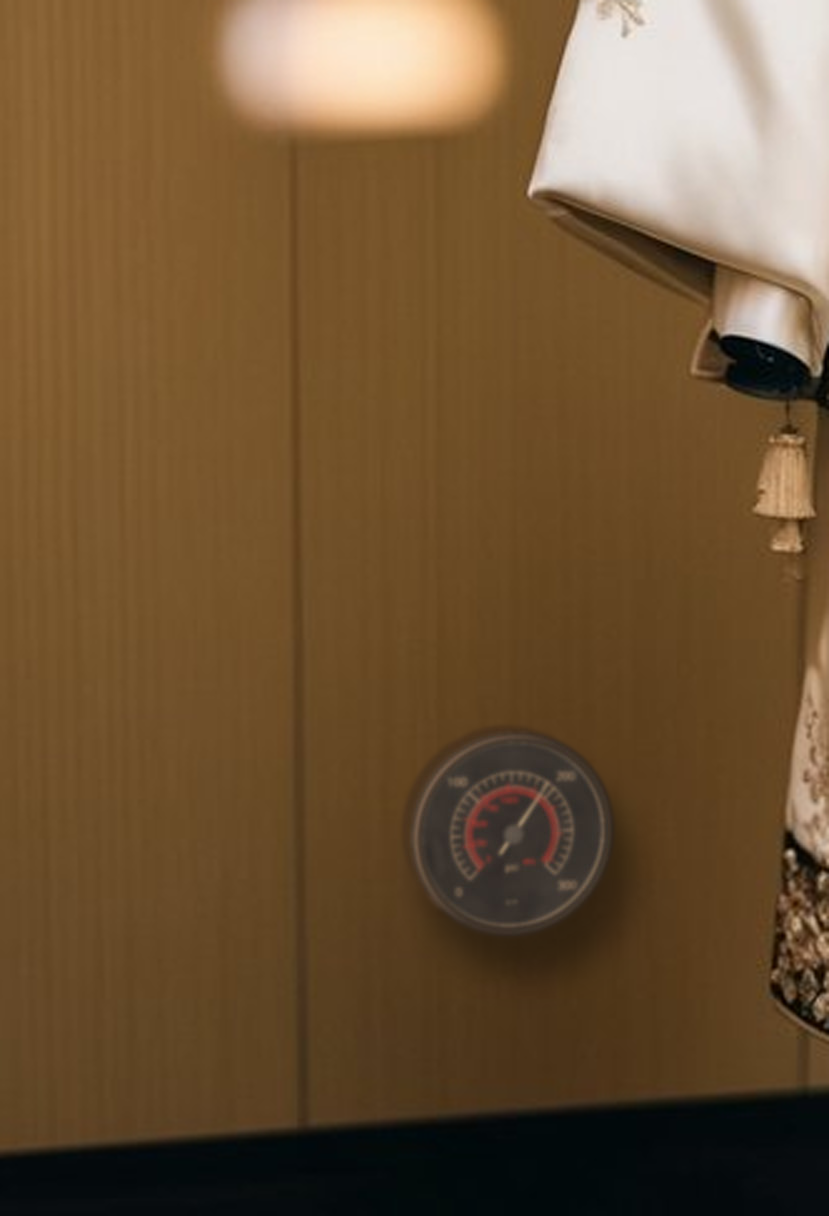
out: **190** psi
